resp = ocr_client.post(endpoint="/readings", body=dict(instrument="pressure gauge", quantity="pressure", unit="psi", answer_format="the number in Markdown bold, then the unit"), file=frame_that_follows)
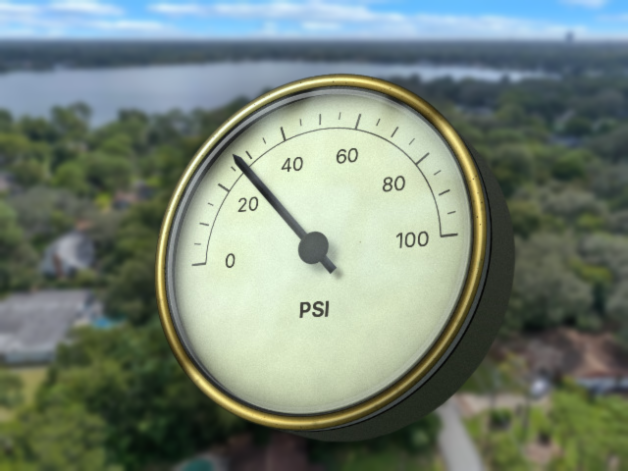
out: **27.5** psi
